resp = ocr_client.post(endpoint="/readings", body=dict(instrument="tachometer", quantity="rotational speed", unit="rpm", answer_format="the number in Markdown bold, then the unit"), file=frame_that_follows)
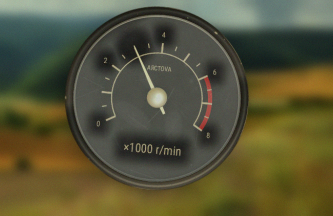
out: **3000** rpm
